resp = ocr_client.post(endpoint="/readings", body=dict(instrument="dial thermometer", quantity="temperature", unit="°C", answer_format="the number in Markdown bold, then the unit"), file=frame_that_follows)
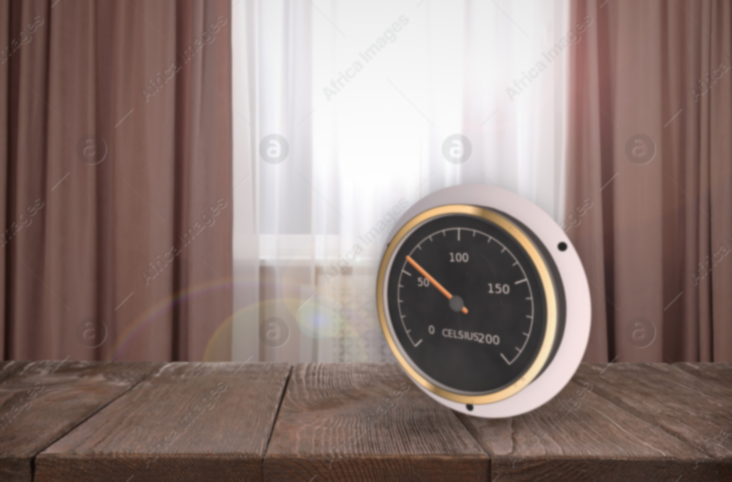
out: **60** °C
